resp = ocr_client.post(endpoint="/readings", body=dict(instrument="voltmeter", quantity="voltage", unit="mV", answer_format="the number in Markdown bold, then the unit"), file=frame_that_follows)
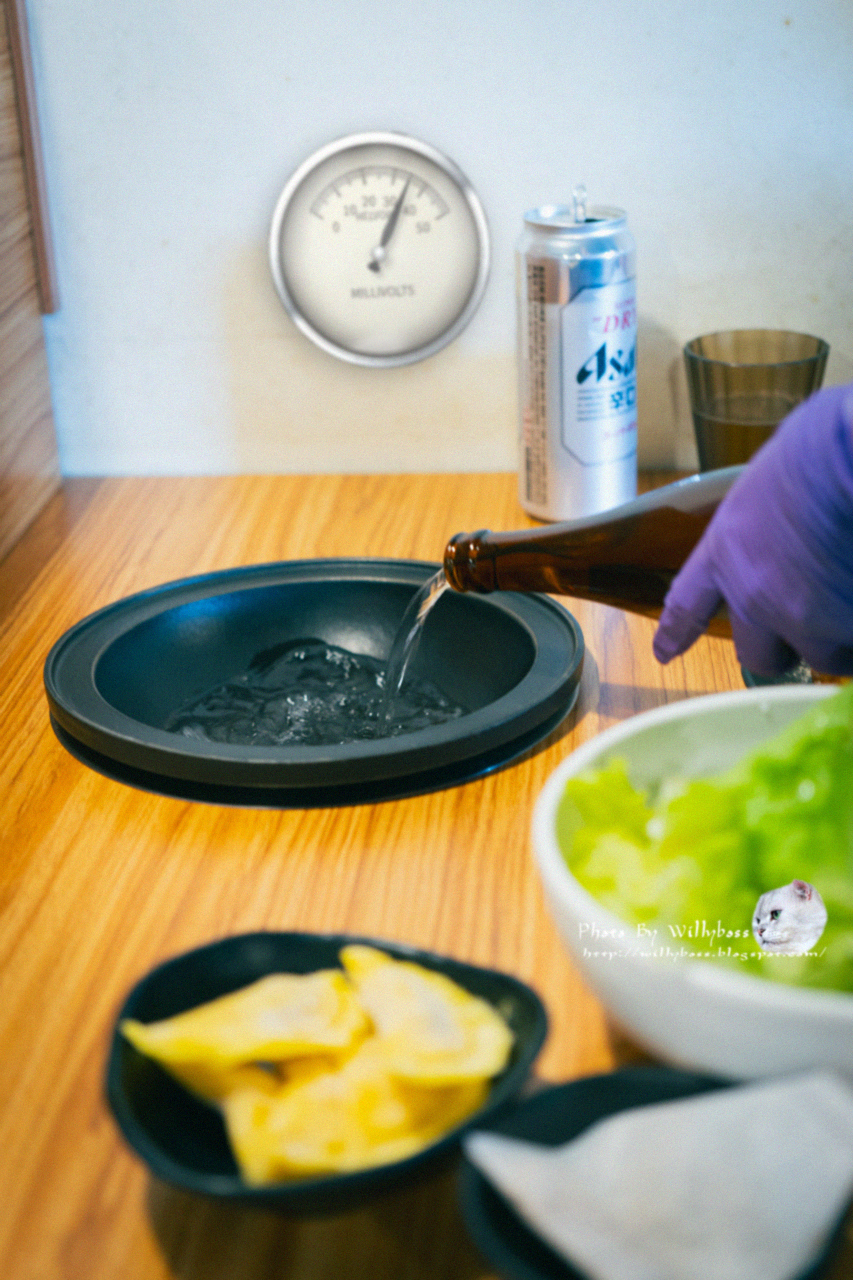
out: **35** mV
